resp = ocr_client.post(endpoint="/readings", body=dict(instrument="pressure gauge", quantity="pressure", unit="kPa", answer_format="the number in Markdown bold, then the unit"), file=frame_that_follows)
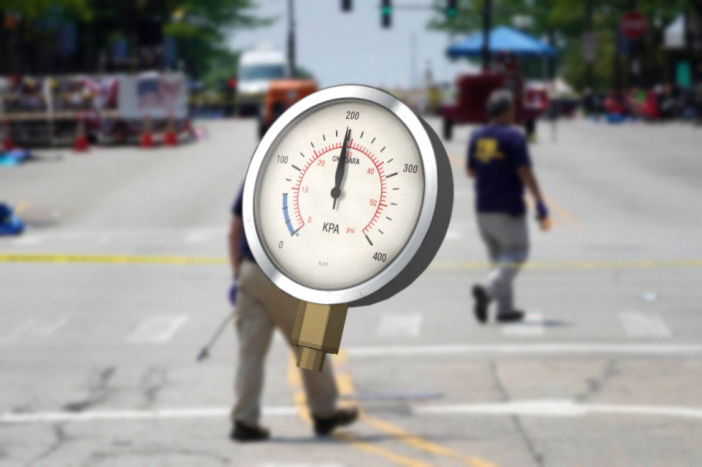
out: **200** kPa
